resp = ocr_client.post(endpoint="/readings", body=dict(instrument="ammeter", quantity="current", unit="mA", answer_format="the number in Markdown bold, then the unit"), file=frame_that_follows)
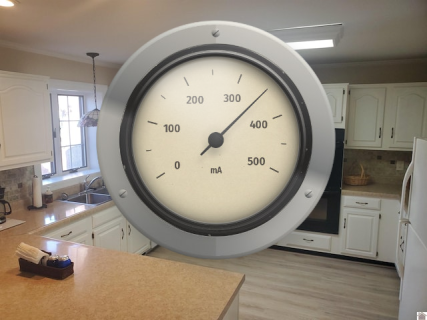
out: **350** mA
